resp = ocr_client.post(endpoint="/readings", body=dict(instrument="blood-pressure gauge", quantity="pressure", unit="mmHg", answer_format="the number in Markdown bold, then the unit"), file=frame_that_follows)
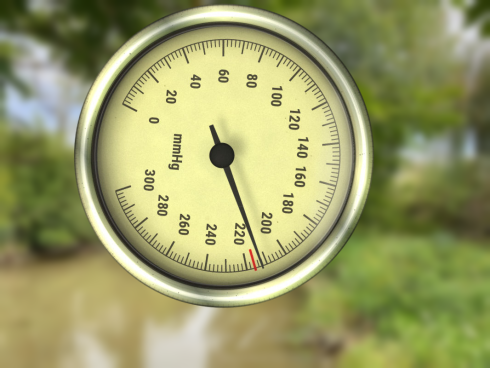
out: **212** mmHg
